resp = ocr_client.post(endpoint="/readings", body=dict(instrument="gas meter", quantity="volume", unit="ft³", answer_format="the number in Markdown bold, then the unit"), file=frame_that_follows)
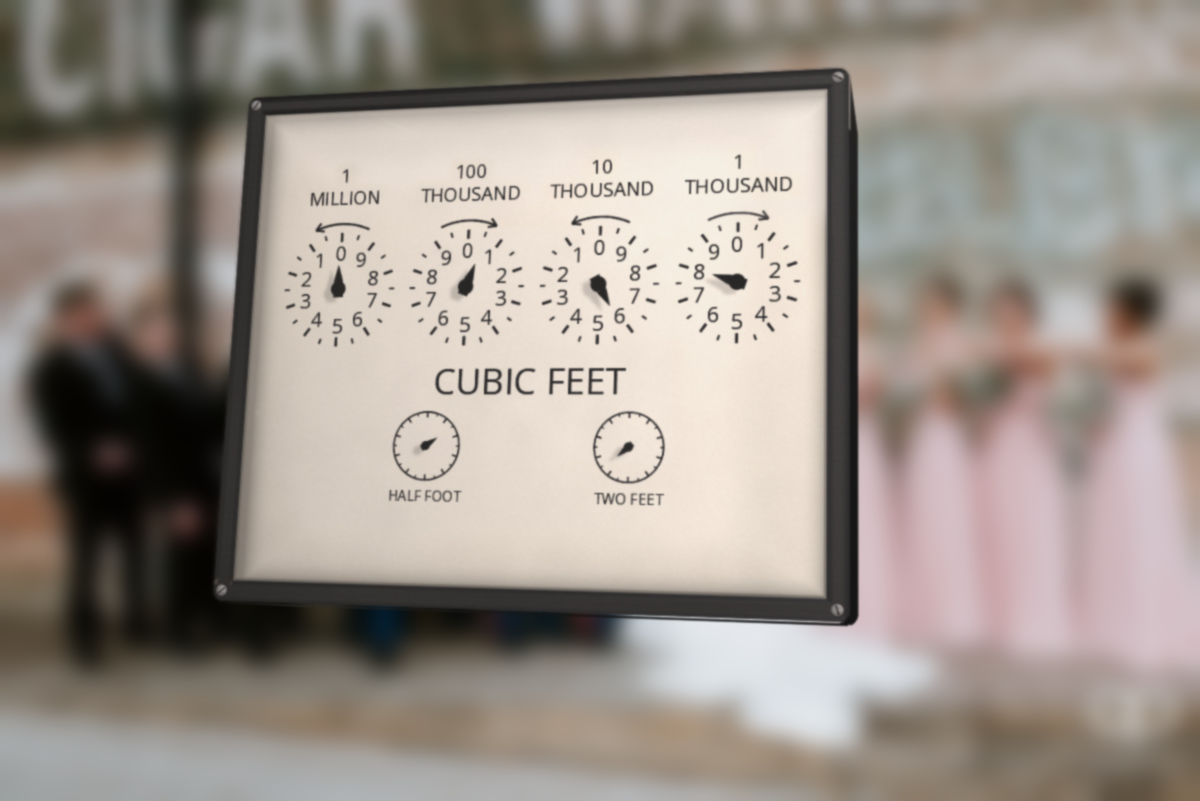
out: **5800** ft³
